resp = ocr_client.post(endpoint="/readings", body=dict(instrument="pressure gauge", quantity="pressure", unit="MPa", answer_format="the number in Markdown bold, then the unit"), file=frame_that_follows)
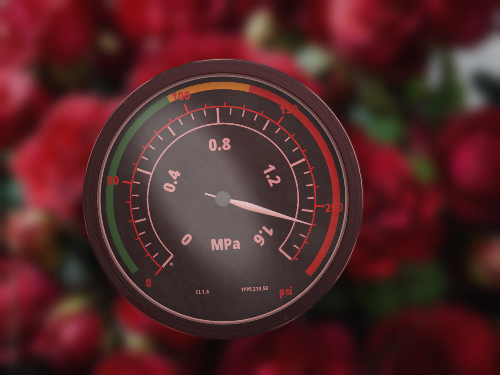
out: **1.45** MPa
